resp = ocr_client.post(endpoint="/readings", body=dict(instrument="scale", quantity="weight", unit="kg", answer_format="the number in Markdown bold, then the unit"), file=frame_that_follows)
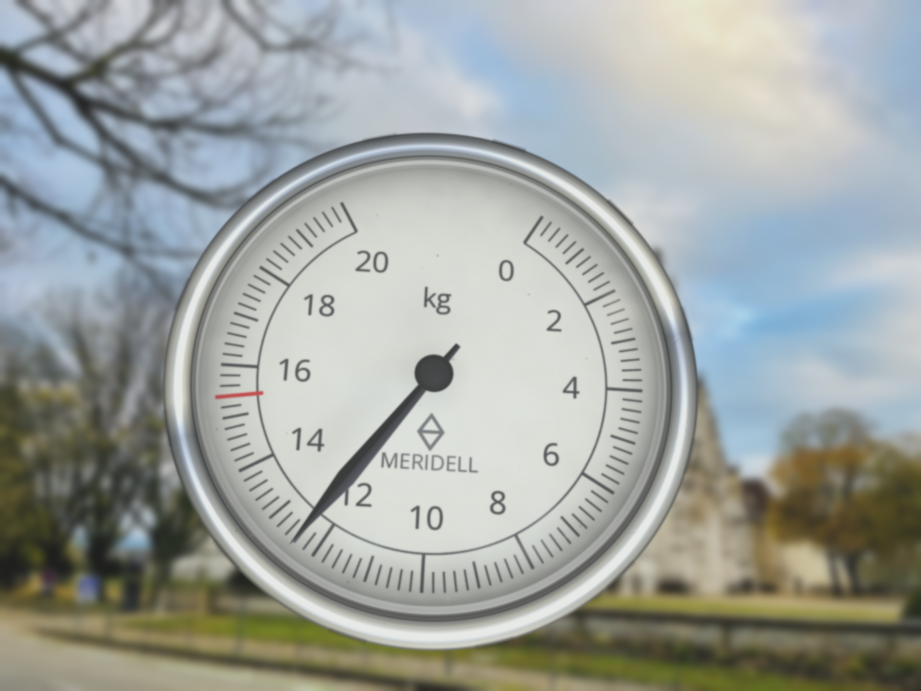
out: **12.4** kg
